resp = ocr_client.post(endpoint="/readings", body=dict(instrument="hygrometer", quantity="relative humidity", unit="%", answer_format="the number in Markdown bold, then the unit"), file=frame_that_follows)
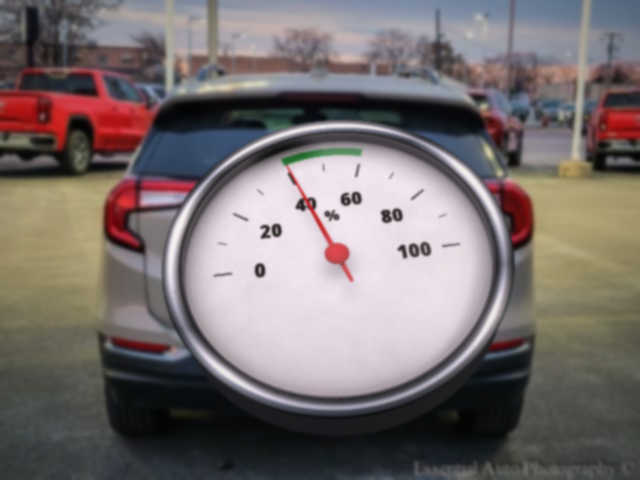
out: **40** %
